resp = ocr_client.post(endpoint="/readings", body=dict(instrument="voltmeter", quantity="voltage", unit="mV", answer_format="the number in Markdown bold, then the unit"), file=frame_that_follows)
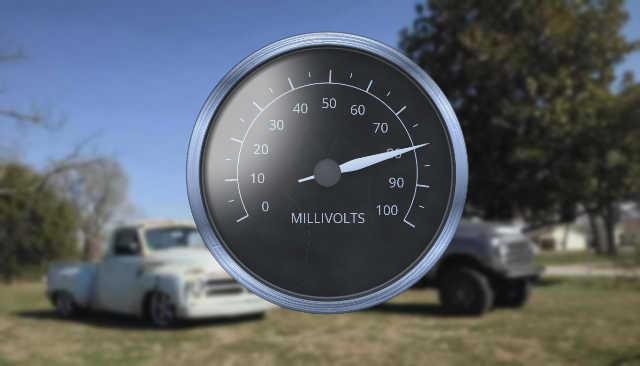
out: **80** mV
